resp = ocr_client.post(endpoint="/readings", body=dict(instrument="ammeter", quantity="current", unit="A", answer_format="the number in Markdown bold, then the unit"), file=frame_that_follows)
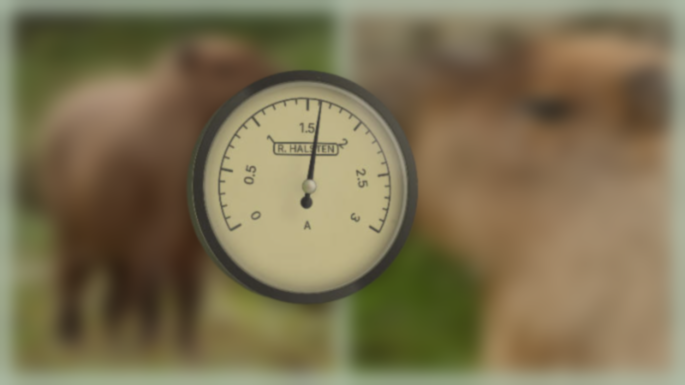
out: **1.6** A
